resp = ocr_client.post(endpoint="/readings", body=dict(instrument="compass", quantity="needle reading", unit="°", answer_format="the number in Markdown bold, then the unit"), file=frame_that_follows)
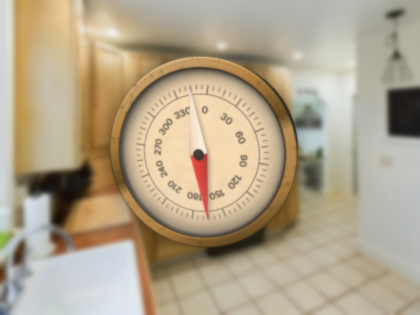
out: **165** °
